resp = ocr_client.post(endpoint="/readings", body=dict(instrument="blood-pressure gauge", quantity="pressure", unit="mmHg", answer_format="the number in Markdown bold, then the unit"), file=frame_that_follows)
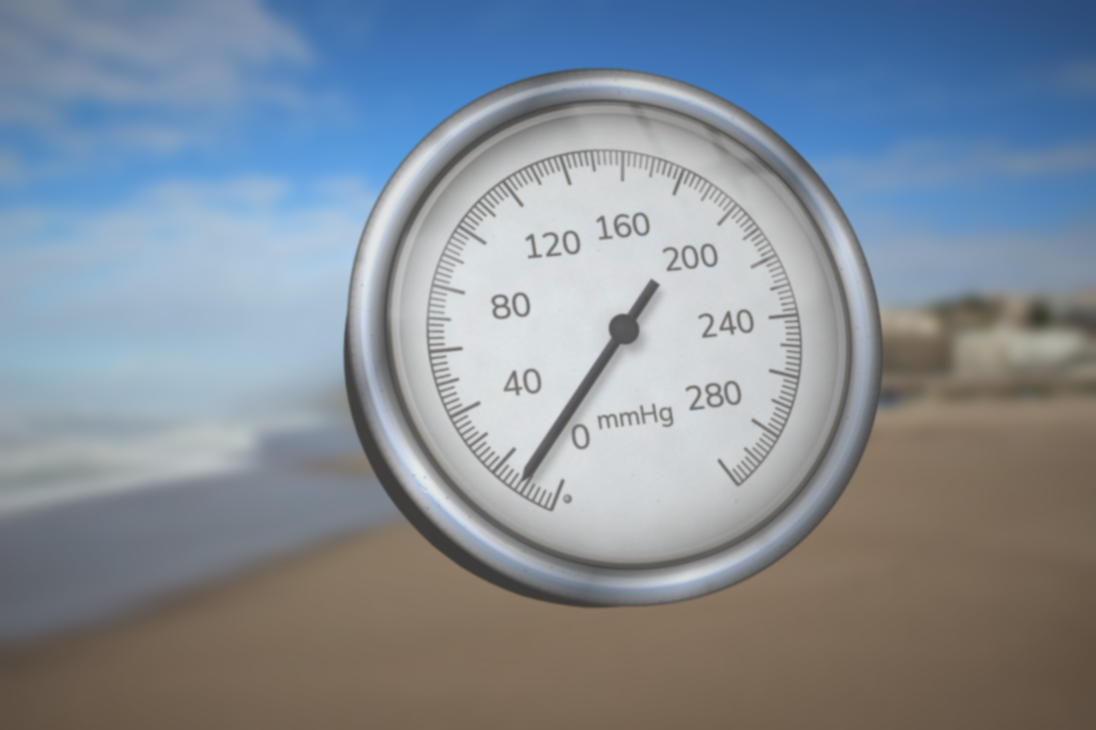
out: **12** mmHg
